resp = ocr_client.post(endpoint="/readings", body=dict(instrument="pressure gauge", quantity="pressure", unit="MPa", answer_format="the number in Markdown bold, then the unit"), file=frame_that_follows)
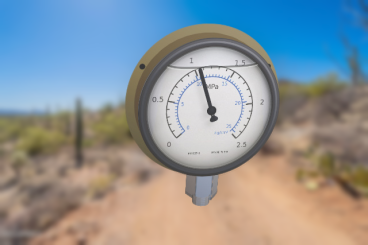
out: **1.05** MPa
